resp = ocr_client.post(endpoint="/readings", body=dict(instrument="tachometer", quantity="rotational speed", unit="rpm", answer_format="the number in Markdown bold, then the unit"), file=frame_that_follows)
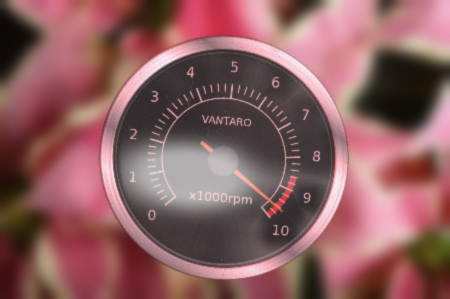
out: **9600** rpm
